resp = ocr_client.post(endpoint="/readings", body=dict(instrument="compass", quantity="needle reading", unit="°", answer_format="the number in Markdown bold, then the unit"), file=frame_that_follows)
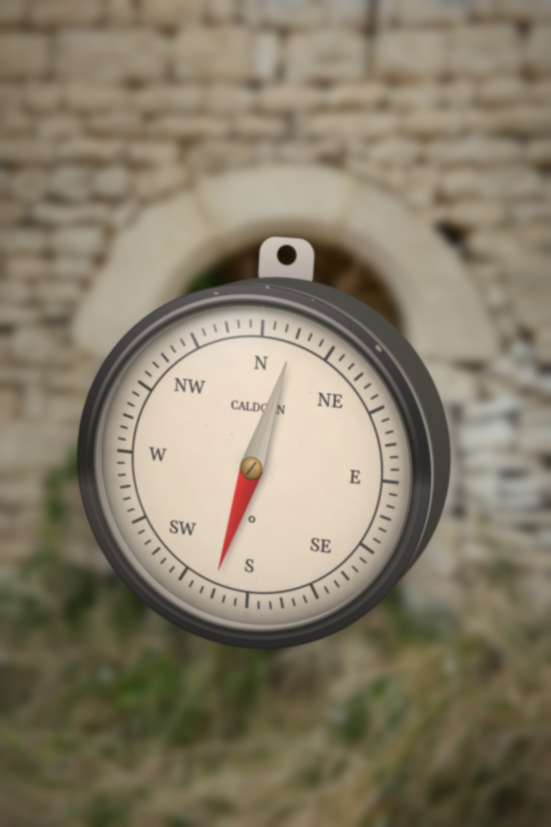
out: **195** °
